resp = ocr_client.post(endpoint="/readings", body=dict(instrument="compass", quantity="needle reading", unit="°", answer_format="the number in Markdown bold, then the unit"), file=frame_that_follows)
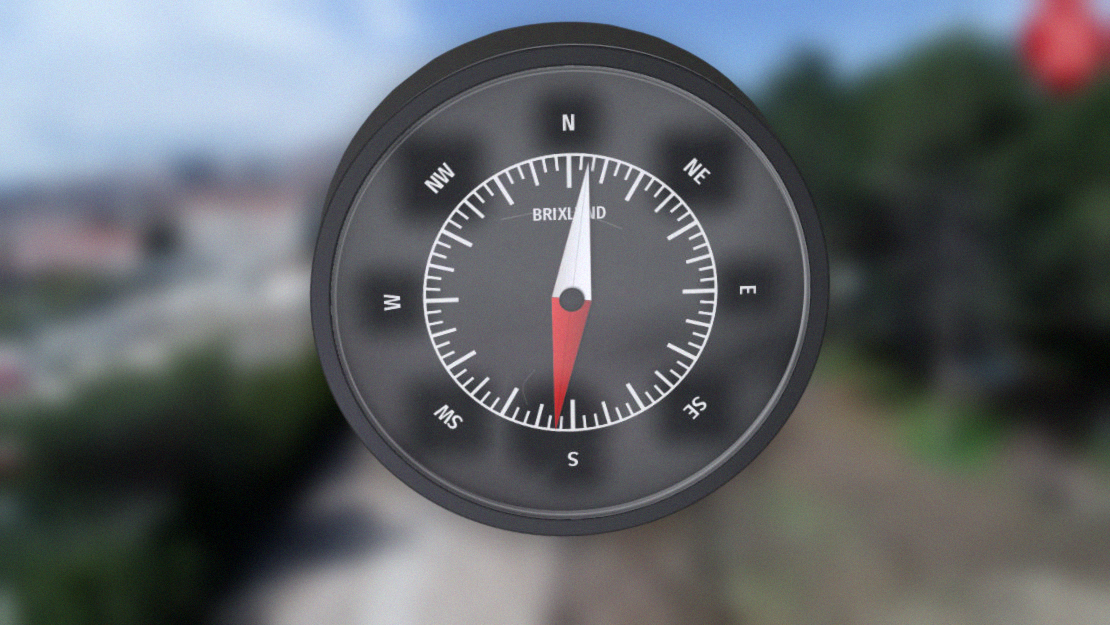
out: **187.5** °
